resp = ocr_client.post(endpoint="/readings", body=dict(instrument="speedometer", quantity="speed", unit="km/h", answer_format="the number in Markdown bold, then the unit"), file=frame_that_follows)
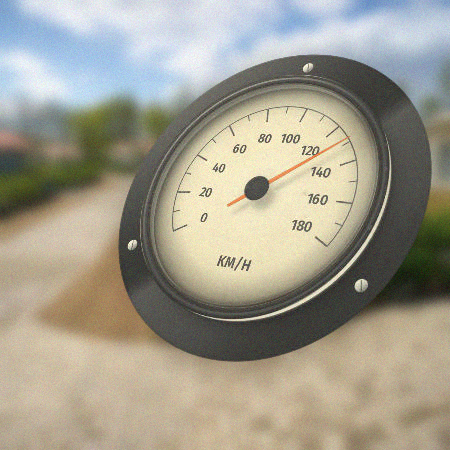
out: **130** km/h
